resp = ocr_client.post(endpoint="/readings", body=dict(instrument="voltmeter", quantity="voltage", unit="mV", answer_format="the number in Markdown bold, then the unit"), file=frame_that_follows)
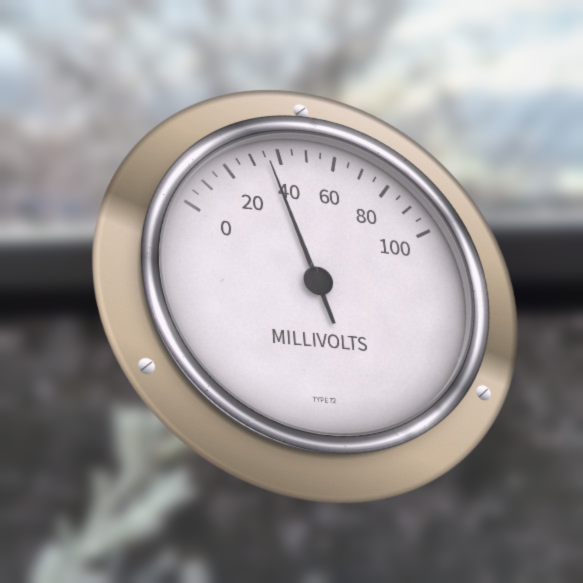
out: **35** mV
